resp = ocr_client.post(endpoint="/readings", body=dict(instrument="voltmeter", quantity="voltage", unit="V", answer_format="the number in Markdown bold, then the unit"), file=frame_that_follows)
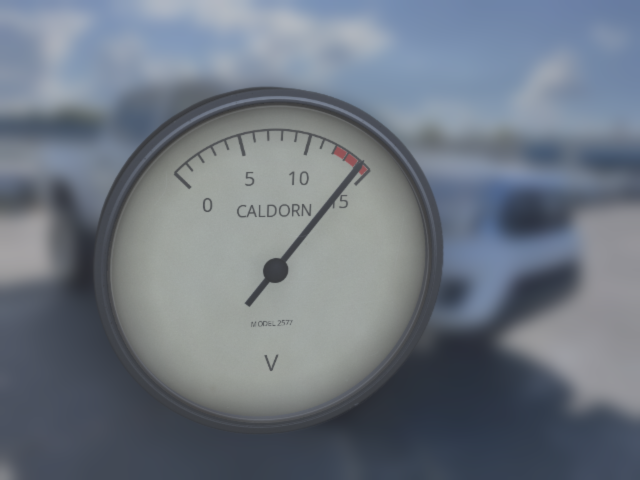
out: **14** V
